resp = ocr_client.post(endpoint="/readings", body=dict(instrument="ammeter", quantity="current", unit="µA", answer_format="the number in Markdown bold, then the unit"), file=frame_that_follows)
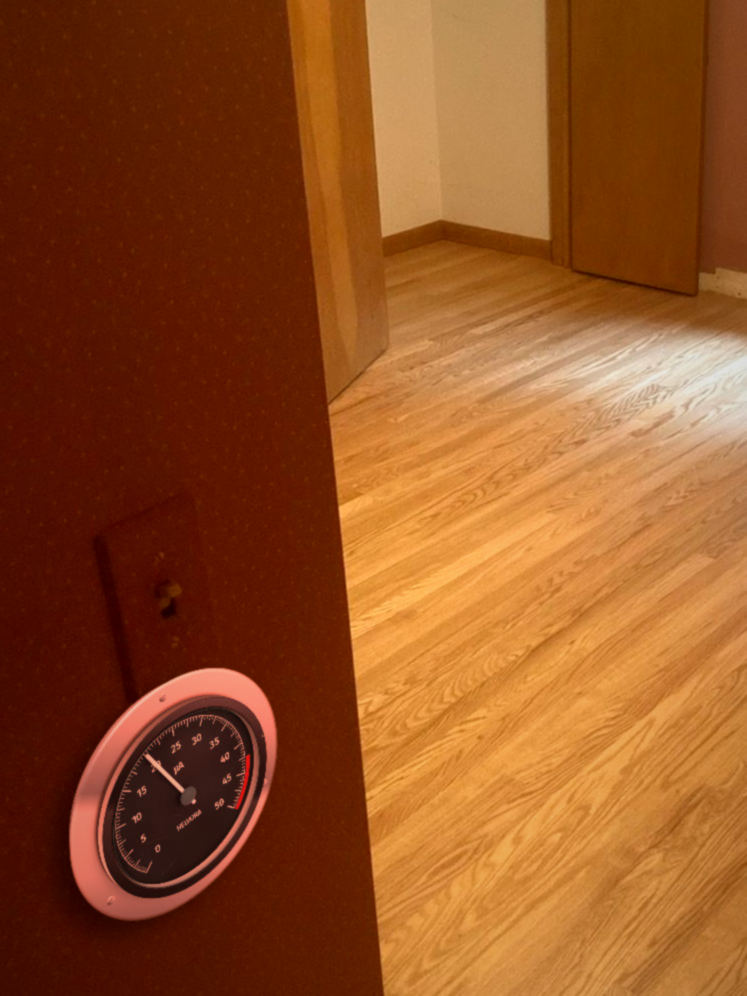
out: **20** µA
